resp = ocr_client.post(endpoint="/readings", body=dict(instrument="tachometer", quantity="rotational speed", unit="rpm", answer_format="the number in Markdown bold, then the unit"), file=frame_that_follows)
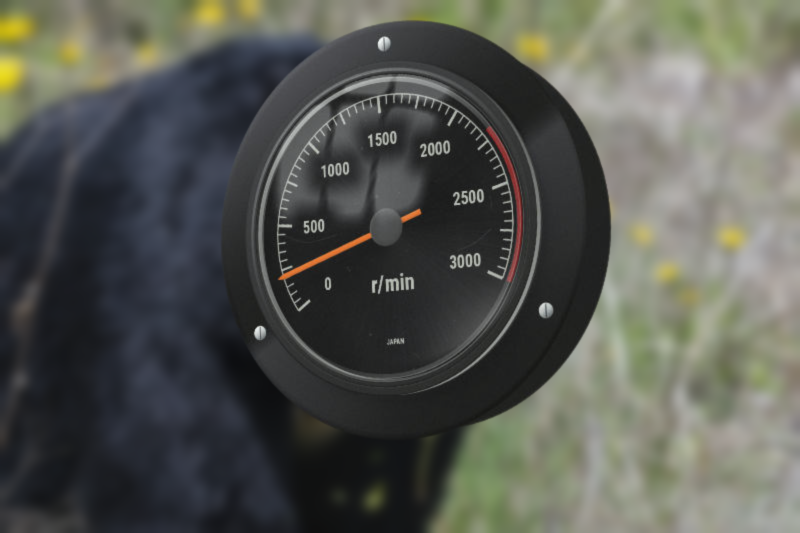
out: **200** rpm
